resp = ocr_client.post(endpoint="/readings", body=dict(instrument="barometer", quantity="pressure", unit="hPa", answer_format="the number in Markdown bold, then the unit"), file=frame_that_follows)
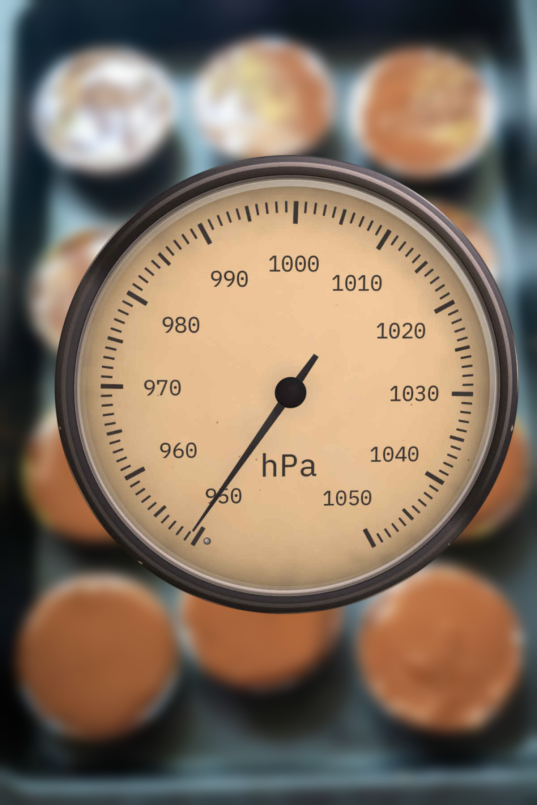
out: **951** hPa
